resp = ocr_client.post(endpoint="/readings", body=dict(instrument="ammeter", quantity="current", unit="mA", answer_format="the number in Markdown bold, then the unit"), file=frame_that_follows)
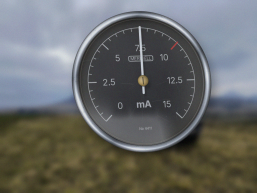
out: **7.5** mA
